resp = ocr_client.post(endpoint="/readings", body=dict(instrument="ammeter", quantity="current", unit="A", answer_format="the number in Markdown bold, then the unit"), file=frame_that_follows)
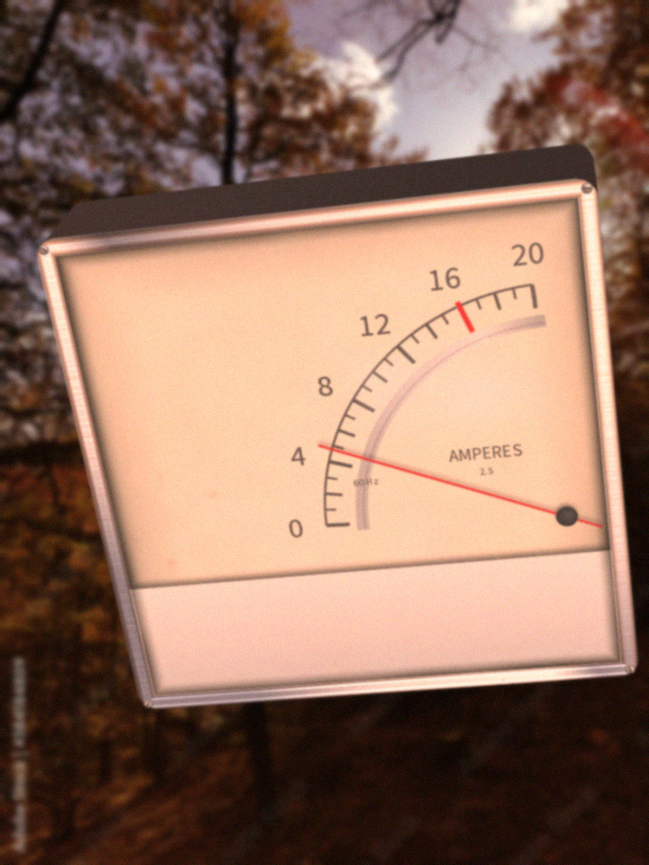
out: **5** A
